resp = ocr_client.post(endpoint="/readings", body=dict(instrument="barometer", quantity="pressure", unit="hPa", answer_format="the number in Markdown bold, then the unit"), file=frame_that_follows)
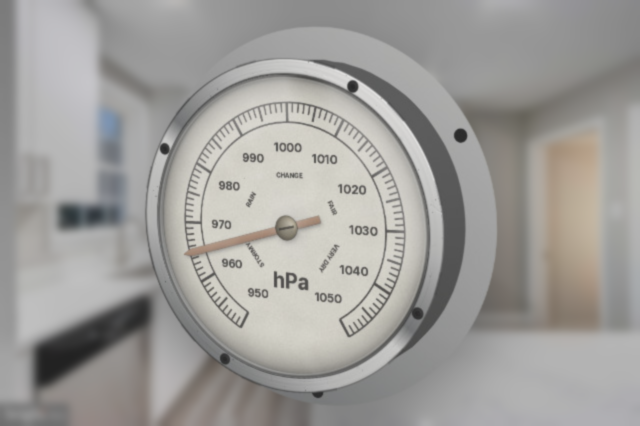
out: **965** hPa
